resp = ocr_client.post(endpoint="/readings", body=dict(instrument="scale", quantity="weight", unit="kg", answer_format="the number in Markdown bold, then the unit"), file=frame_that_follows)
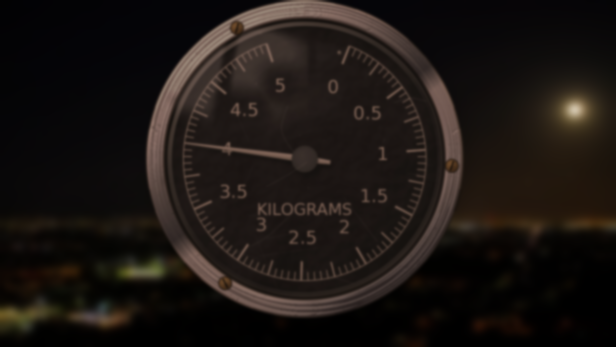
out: **4** kg
